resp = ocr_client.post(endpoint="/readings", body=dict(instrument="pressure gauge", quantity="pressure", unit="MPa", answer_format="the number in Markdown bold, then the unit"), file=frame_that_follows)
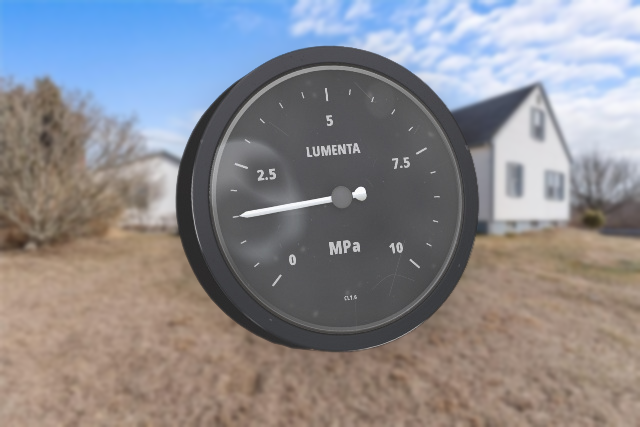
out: **1.5** MPa
